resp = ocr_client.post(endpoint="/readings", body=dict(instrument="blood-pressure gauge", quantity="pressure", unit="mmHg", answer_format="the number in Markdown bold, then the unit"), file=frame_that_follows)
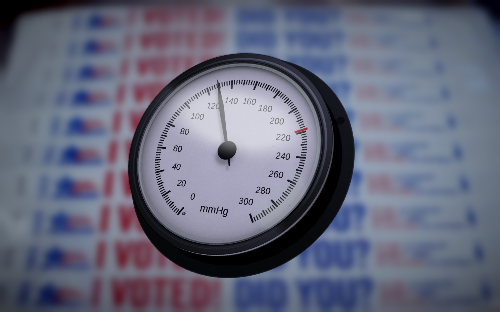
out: **130** mmHg
